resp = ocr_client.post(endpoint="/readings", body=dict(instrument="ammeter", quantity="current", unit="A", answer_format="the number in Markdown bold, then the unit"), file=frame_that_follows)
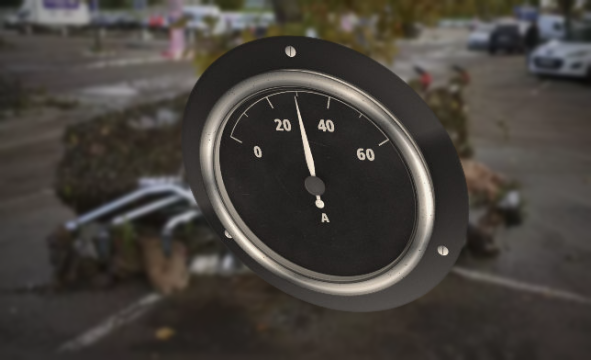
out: **30** A
